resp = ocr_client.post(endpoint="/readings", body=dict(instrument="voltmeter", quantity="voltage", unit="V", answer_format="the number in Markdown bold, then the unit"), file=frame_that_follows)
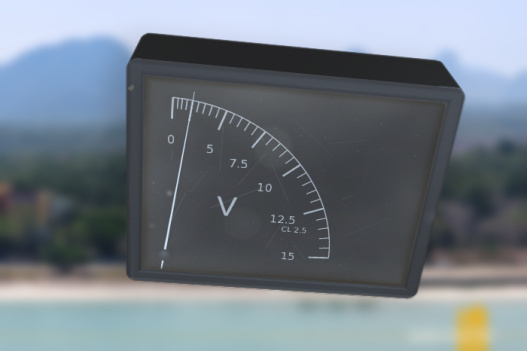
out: **2.5** V
